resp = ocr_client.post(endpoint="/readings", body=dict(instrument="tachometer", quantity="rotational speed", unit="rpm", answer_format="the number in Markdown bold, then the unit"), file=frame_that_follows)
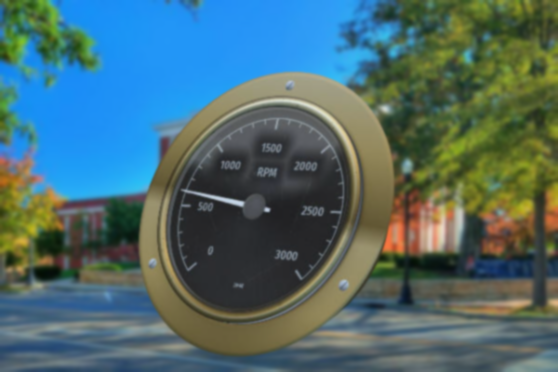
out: **600** rpm
